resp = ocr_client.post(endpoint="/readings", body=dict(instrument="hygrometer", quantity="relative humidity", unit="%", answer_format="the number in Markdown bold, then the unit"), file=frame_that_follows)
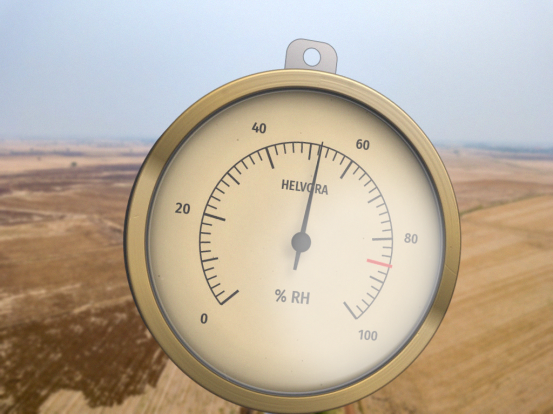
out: **52** %
